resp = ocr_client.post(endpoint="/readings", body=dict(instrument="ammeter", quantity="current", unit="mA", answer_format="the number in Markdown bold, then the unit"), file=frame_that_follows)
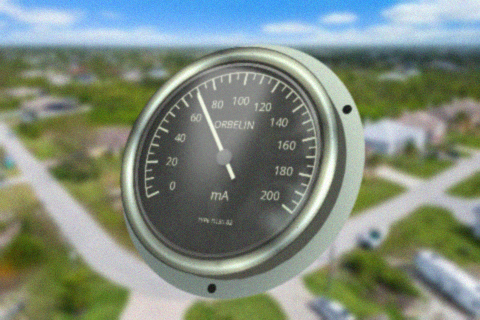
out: **70** mA
